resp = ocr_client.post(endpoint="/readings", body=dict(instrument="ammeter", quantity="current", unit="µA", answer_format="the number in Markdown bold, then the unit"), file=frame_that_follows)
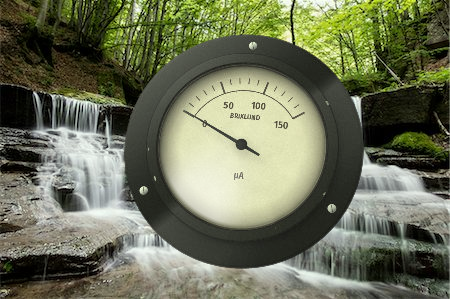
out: **0** µA
